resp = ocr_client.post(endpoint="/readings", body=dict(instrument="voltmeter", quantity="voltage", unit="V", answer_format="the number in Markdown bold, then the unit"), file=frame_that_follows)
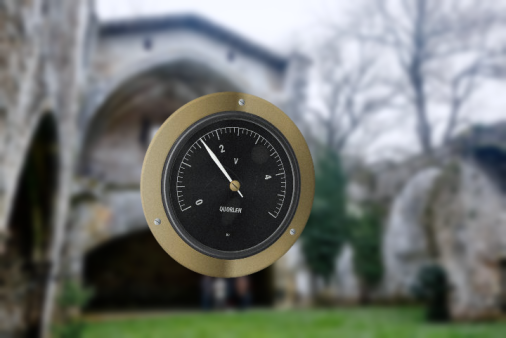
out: **1.6** V
